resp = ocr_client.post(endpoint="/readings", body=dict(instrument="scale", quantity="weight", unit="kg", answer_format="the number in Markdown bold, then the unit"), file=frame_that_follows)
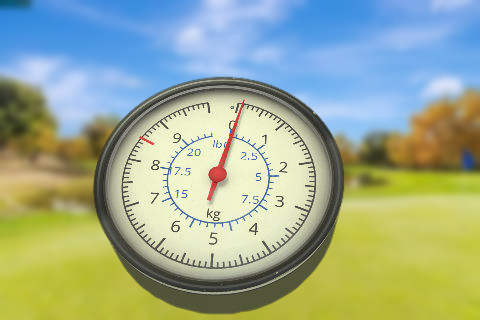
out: **0.1** kg
